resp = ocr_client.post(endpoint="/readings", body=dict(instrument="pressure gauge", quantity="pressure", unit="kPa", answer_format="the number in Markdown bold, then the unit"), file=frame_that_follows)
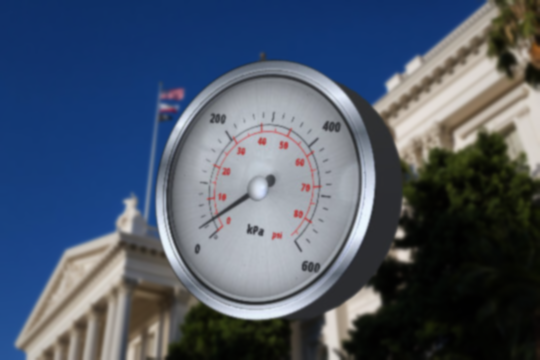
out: **20** kPa
